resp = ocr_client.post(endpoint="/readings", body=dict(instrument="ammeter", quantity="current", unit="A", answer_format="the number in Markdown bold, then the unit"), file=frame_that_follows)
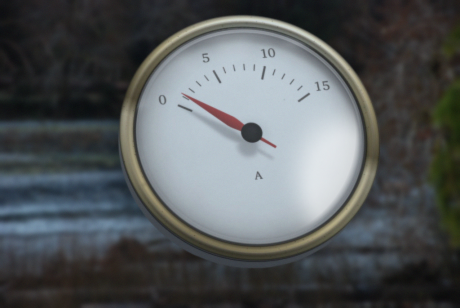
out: **1** A
